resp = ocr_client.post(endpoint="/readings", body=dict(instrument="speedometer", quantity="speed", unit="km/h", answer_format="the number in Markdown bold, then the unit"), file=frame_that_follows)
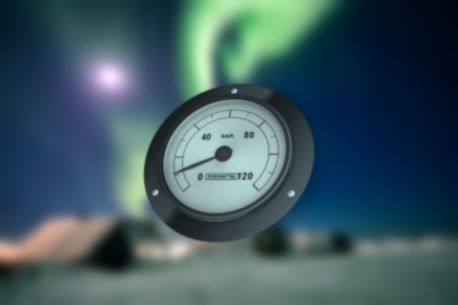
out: **10** km/h
